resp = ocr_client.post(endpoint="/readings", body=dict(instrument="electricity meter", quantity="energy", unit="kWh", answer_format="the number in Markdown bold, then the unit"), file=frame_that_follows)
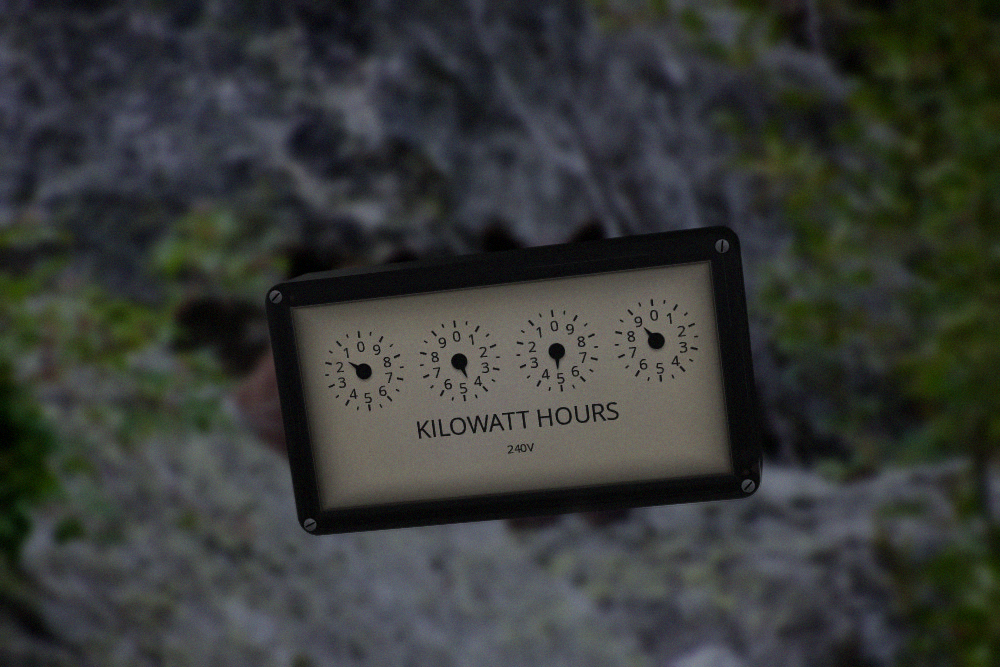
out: **1449** kWh
